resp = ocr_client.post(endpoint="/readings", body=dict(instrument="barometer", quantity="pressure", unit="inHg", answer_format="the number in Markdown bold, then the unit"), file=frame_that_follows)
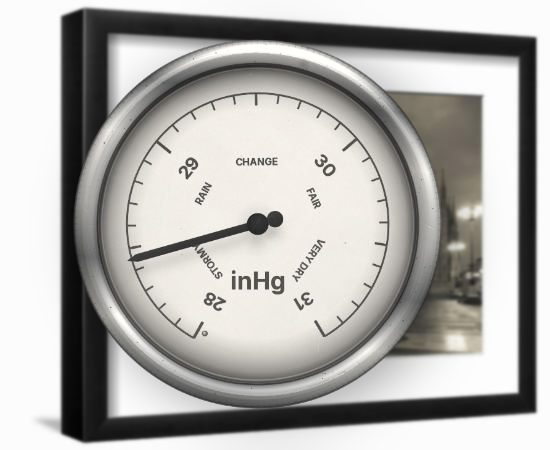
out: **28.45** inHg
